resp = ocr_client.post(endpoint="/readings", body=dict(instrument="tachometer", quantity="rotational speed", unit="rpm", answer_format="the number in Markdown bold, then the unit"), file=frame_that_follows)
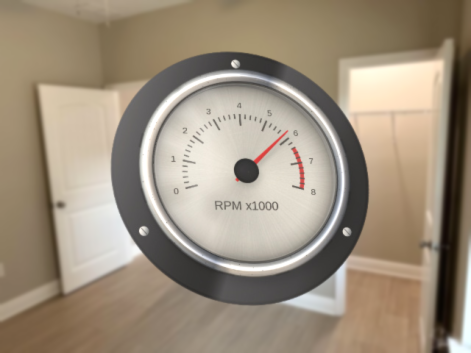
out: **5800** rpm
